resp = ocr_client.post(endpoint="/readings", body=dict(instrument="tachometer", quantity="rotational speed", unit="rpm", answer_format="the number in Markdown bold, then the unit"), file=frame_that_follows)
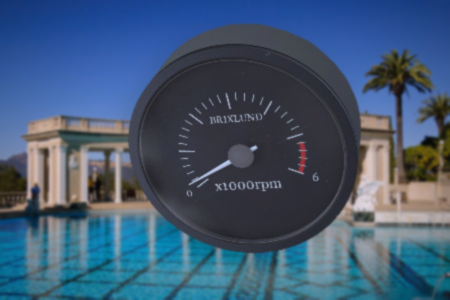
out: **200** rpm
